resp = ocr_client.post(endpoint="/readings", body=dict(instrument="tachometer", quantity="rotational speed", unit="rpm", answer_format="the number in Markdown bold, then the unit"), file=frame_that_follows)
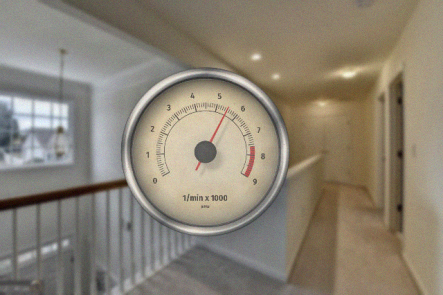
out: **5500** rpm
